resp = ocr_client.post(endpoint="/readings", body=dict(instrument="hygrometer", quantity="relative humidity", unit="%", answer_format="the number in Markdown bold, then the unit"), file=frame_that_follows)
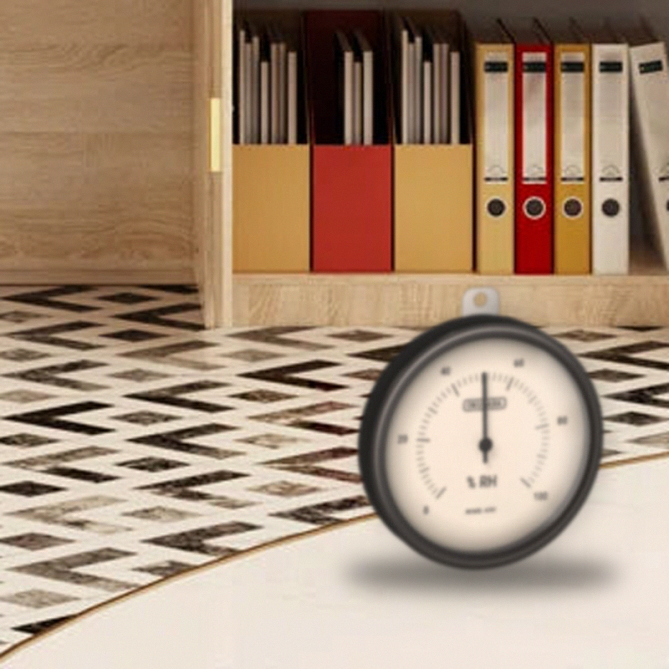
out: **50** %
